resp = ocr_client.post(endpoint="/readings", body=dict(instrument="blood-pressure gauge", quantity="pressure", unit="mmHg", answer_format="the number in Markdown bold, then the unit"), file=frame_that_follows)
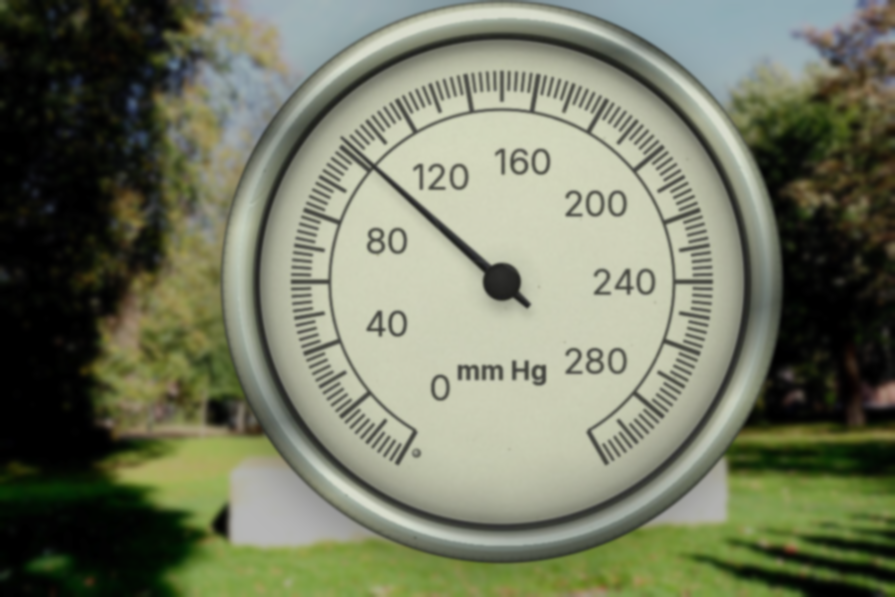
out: **102** mmHg
